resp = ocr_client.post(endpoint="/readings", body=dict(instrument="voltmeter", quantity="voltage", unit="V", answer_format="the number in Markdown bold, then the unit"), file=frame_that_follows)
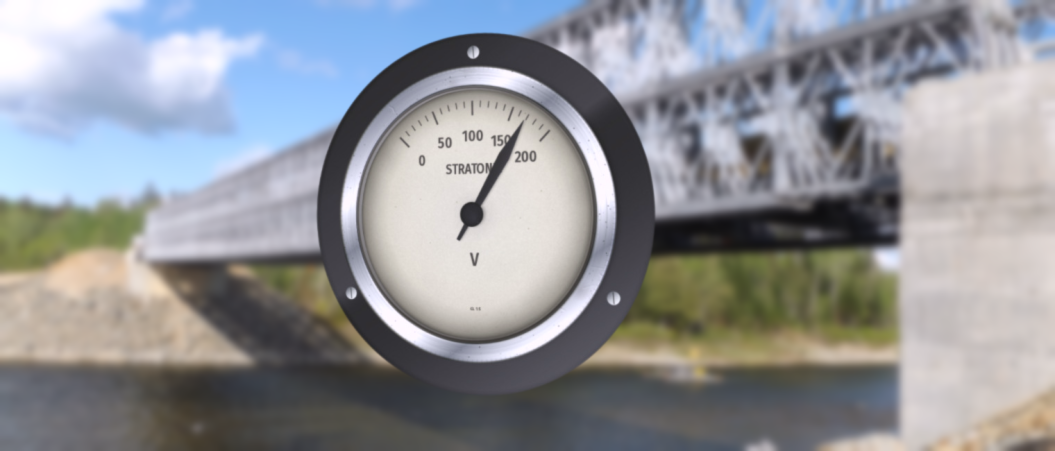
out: **170** V
